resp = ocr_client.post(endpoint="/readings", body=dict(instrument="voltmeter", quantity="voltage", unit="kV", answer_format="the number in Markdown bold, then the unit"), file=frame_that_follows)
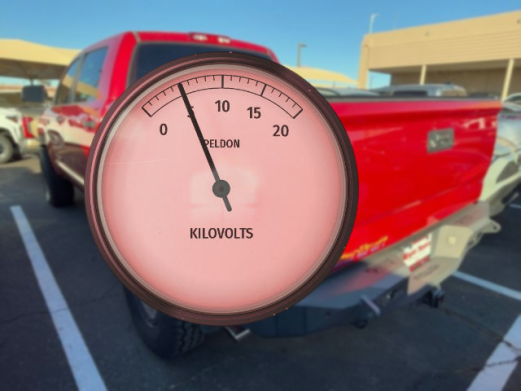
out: **5** kV
